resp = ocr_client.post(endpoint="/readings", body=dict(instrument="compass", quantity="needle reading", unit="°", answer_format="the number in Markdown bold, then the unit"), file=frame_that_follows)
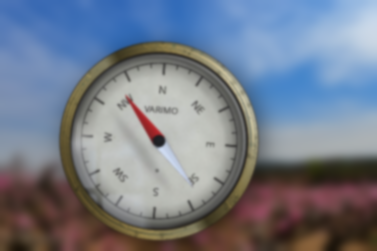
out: **320** °
